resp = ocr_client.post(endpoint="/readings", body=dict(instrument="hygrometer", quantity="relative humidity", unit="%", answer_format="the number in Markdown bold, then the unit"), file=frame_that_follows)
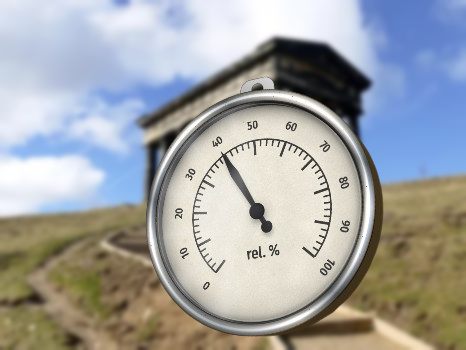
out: **40** %
